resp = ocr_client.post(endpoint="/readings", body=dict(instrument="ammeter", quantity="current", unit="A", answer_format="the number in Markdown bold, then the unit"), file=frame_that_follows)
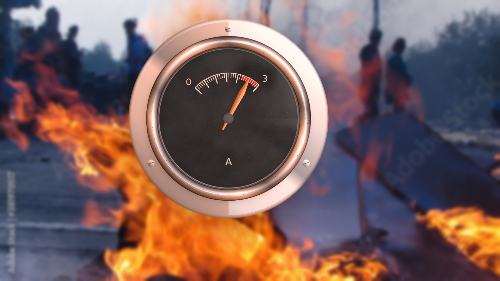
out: **2.5** A
